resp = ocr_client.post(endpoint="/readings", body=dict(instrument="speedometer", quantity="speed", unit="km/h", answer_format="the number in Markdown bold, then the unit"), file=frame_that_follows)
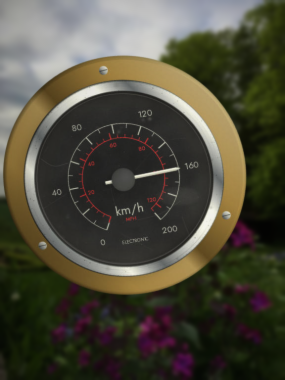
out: **160** km/h
